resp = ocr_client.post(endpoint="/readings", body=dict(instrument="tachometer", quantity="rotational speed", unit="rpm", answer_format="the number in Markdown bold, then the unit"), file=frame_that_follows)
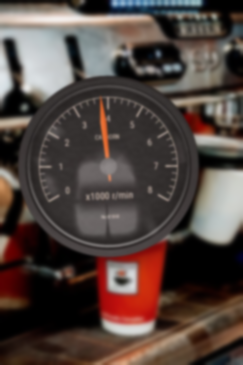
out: **3800** rpm
